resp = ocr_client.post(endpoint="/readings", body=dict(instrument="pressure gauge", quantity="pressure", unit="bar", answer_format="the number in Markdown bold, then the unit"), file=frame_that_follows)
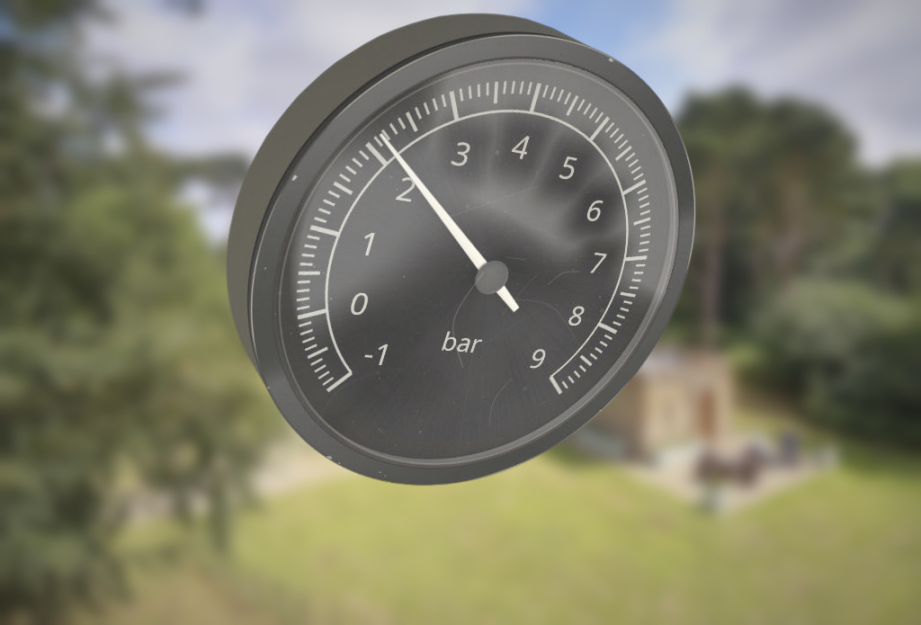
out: **2.15** bar
